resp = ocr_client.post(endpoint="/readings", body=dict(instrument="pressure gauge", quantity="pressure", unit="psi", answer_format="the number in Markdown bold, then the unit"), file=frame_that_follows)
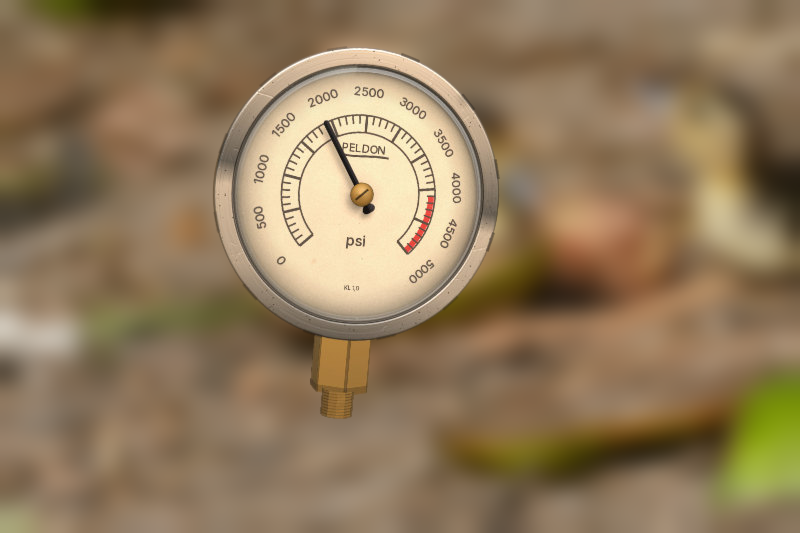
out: **1900** psi
